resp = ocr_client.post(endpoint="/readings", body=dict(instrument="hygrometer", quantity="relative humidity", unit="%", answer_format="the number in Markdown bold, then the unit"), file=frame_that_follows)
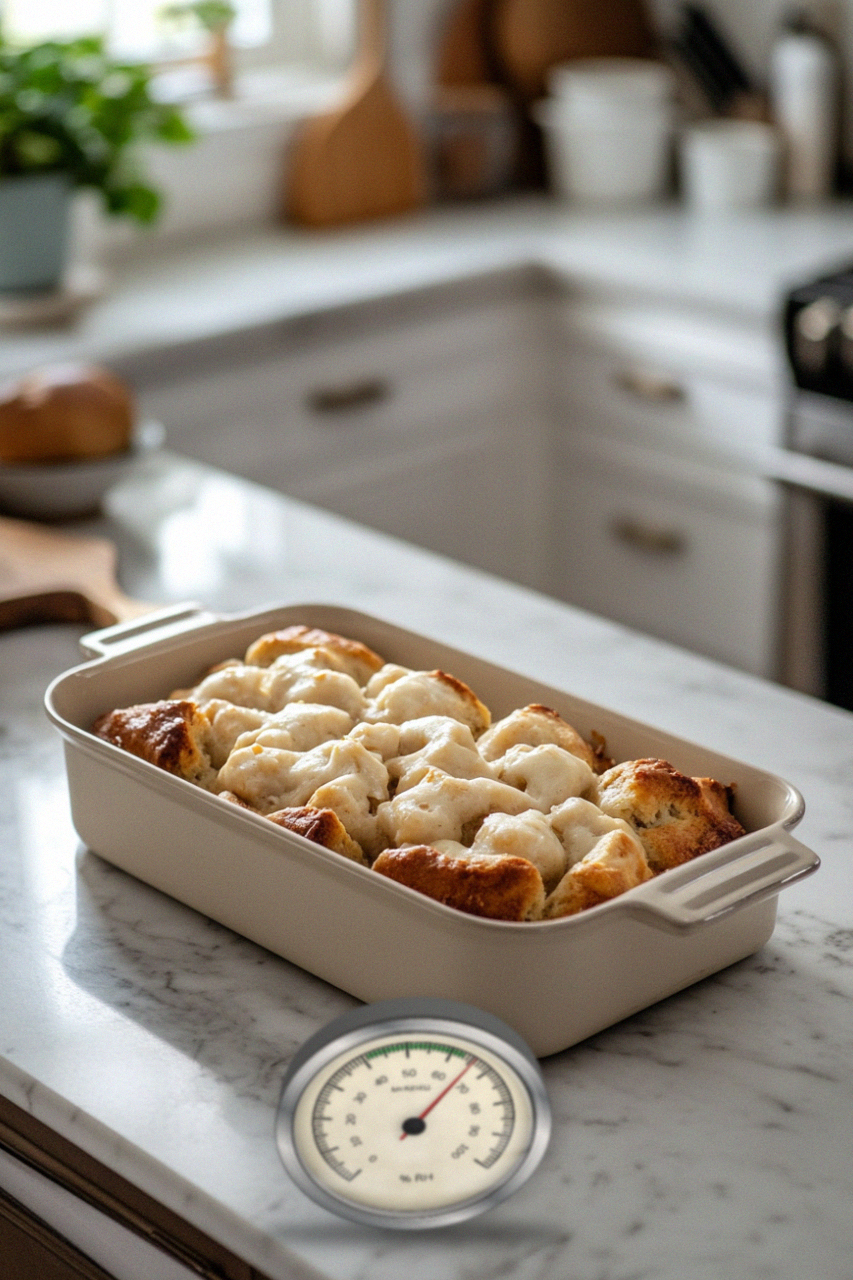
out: **65** %
